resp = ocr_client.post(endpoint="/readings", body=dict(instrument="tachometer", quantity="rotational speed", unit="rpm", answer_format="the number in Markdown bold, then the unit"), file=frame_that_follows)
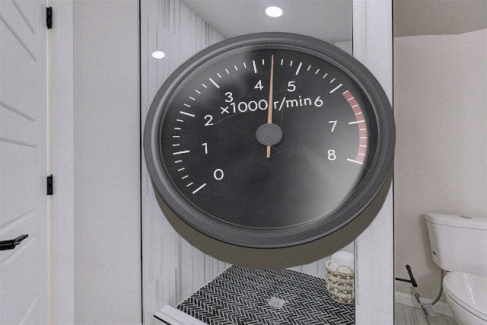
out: **4400** rpm
